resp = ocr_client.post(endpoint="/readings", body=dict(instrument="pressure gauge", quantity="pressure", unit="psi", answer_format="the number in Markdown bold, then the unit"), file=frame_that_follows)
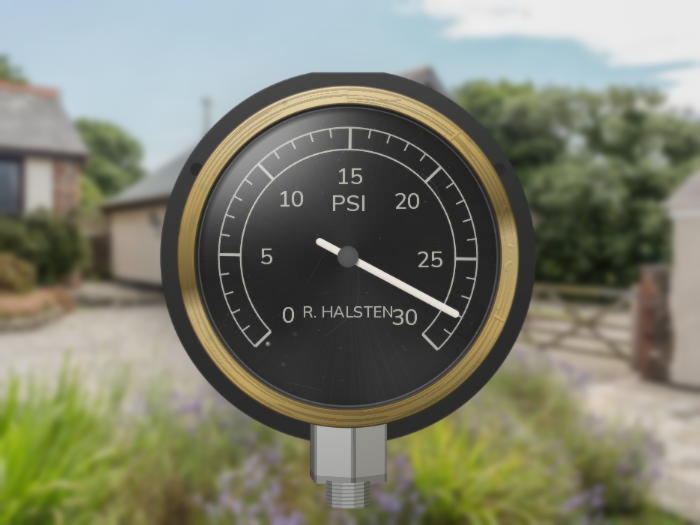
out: **28** psi
